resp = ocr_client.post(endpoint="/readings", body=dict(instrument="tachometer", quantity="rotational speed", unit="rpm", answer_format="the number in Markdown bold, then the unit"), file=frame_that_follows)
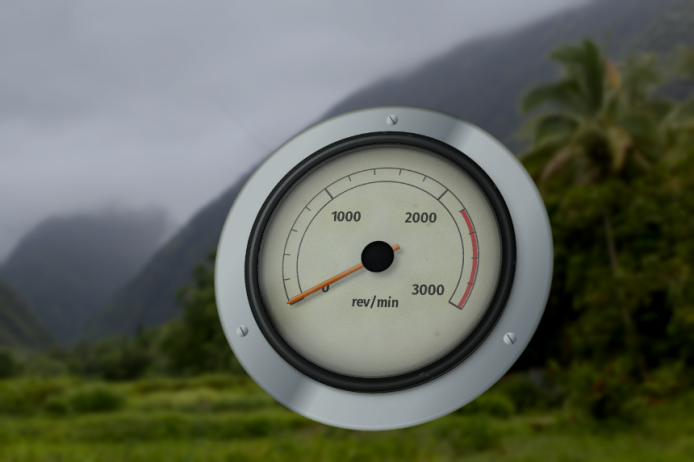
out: **0** rpm
